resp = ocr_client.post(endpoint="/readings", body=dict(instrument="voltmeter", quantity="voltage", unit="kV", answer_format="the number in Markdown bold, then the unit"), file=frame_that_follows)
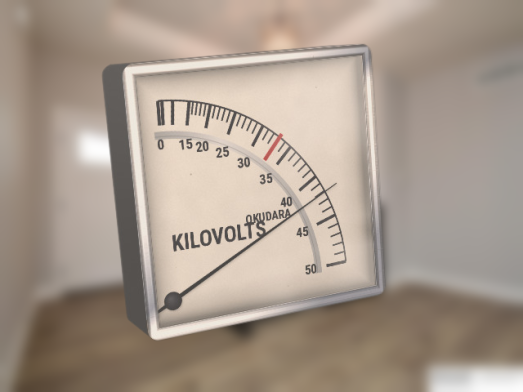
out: **42** kV
